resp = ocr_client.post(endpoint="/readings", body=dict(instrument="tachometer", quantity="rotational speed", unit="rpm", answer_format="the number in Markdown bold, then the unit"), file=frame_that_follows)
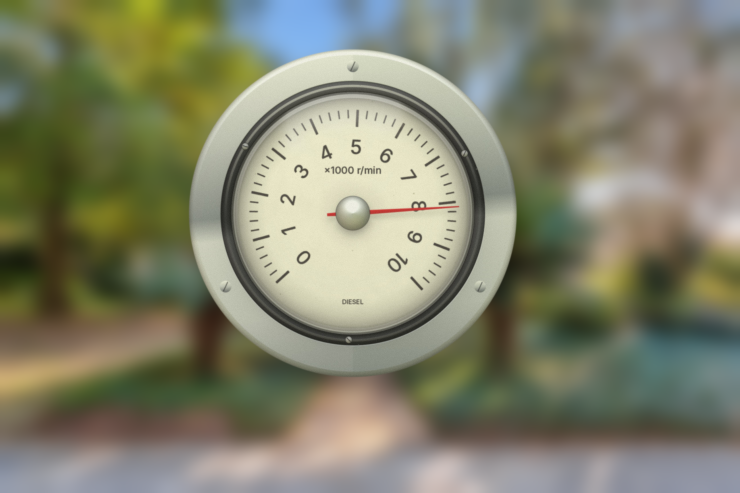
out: **8100** rpm
